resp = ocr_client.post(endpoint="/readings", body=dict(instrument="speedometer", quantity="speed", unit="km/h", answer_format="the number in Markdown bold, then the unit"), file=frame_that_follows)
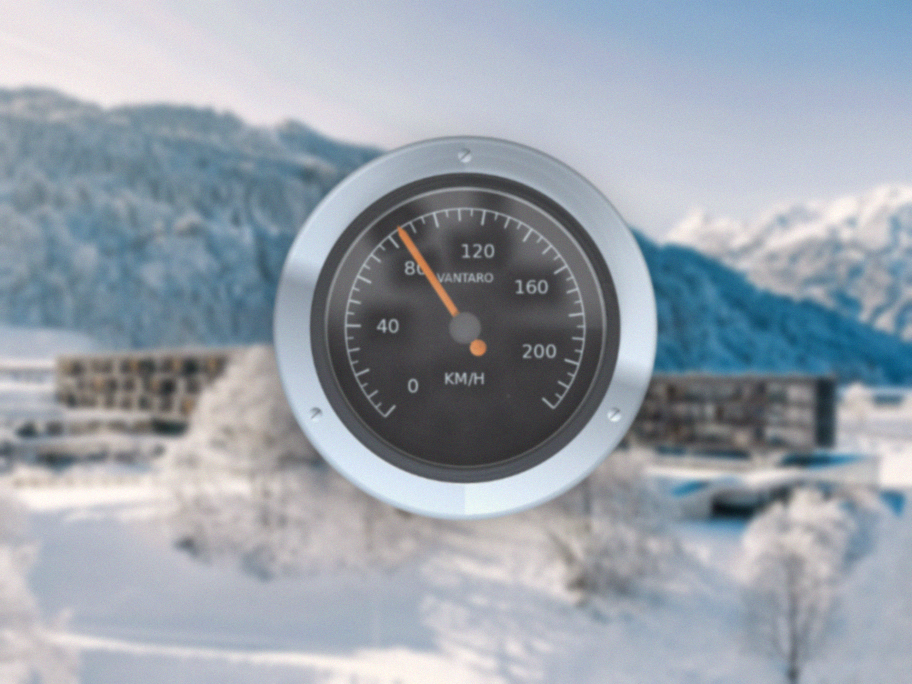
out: **85** km/h
